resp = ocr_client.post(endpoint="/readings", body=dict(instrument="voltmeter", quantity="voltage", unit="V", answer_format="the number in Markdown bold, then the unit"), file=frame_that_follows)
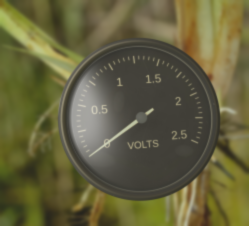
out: **0** V
